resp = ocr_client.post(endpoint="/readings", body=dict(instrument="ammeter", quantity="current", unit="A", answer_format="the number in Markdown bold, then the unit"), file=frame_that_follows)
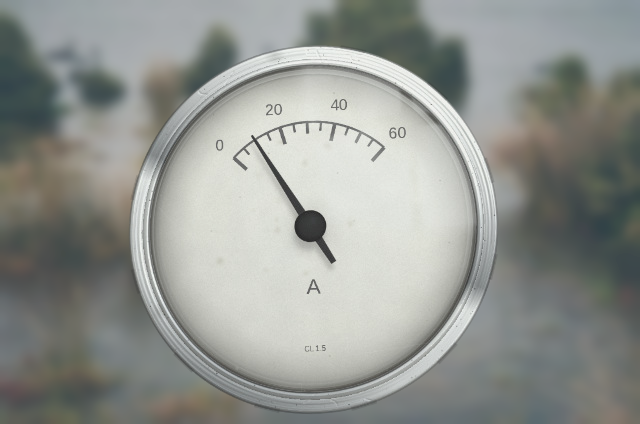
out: **10** A
